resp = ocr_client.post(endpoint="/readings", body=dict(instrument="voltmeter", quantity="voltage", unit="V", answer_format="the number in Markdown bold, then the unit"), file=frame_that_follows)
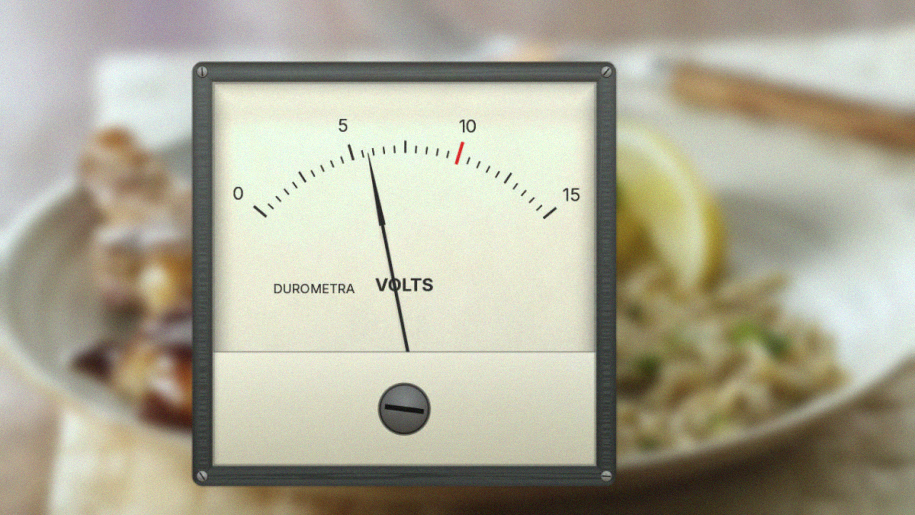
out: **5.75** V
